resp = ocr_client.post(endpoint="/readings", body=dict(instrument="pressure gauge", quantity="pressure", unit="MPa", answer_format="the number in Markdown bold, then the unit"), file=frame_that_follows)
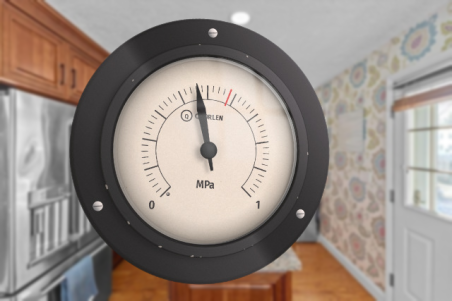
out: **0.46** MPa
